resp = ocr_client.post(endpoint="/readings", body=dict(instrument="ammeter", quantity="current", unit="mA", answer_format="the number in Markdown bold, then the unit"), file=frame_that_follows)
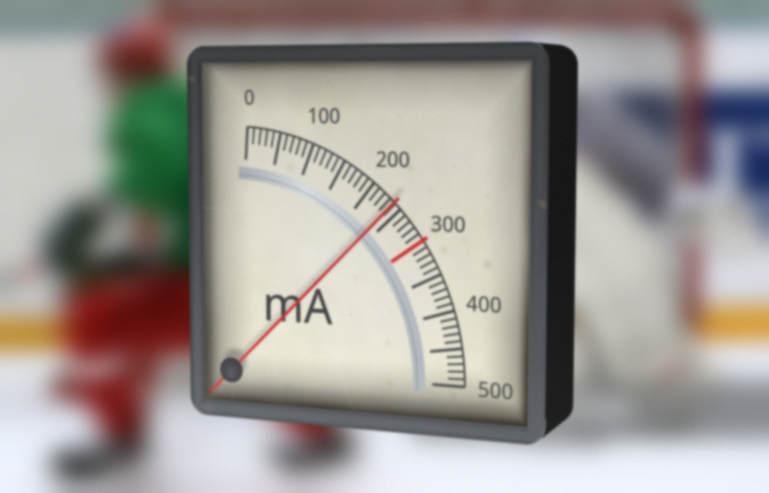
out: **240** mA
